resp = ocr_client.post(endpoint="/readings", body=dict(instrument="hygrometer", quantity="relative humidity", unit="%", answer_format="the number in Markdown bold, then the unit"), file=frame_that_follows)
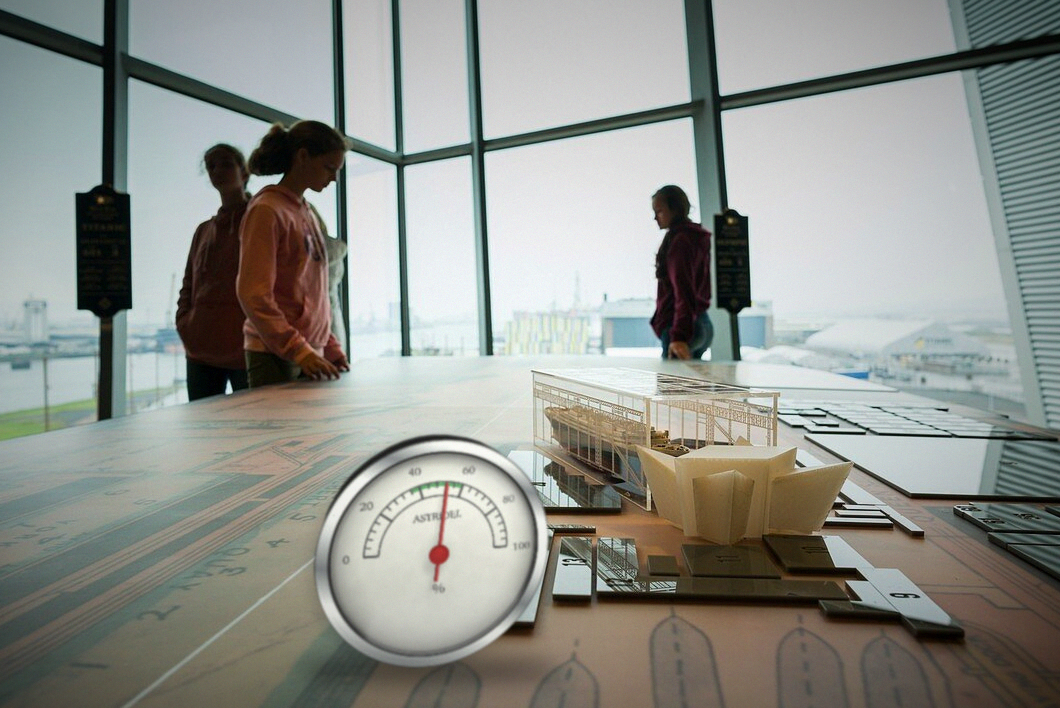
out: **52** %
